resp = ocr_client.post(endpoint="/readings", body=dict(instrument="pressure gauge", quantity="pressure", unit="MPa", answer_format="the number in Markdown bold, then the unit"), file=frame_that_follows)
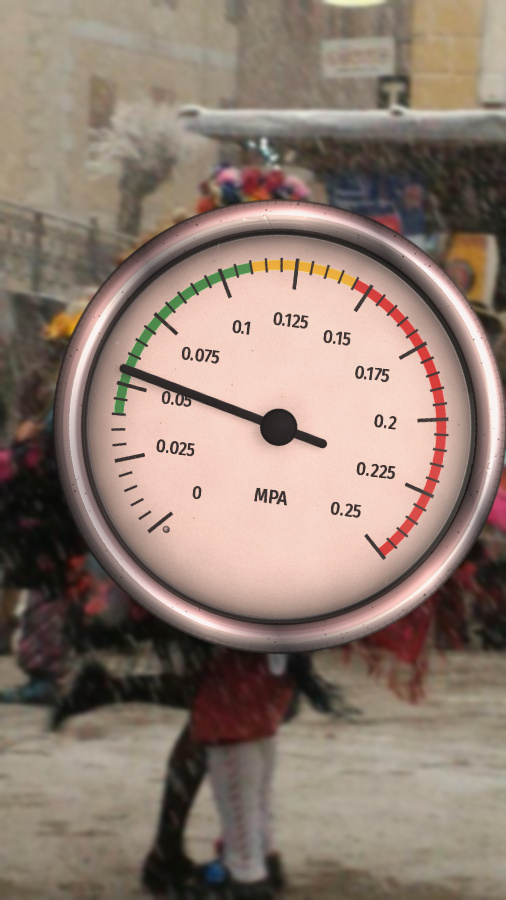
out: **0.055** MPa
